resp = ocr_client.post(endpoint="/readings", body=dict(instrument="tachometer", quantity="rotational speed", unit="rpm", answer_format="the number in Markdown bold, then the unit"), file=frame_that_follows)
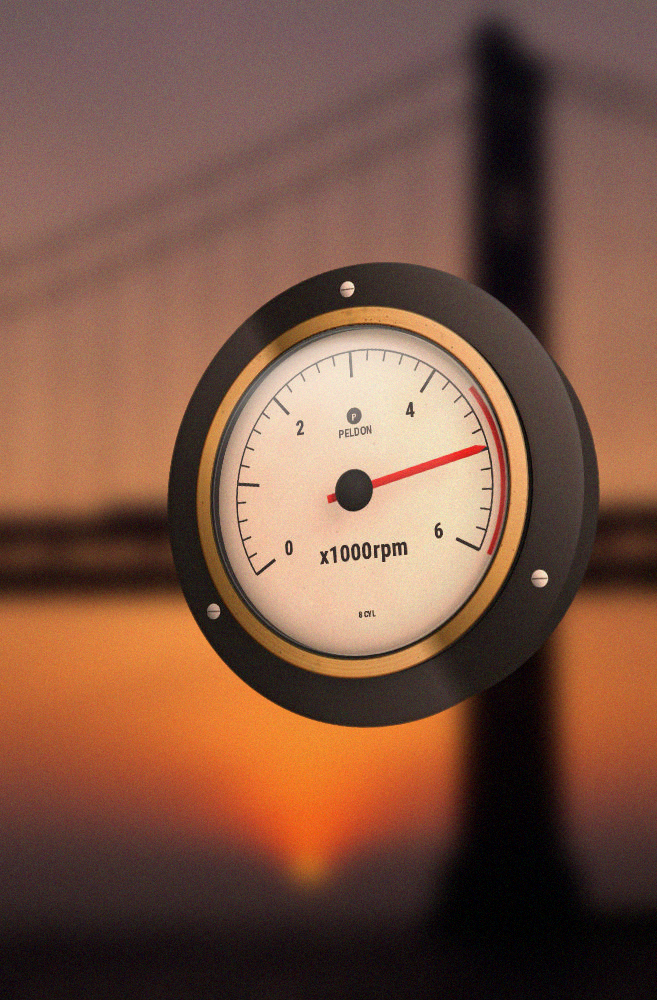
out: **5000** rpm
